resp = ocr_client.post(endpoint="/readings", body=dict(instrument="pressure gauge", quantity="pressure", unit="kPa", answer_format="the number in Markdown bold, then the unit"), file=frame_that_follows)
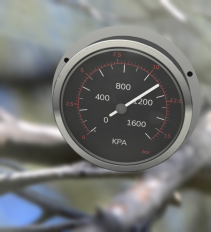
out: **1100** kPa
